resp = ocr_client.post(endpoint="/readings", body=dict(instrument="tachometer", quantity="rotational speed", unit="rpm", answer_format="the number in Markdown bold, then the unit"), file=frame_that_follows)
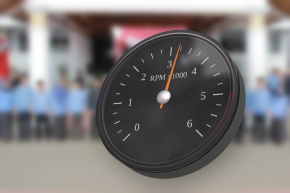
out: **3250** rpm
